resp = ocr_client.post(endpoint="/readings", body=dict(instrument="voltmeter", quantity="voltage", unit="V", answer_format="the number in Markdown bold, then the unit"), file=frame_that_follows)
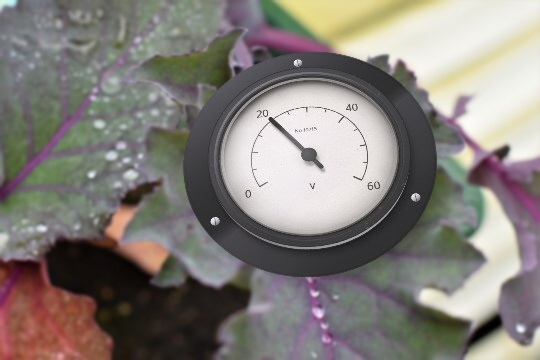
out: **20** V
